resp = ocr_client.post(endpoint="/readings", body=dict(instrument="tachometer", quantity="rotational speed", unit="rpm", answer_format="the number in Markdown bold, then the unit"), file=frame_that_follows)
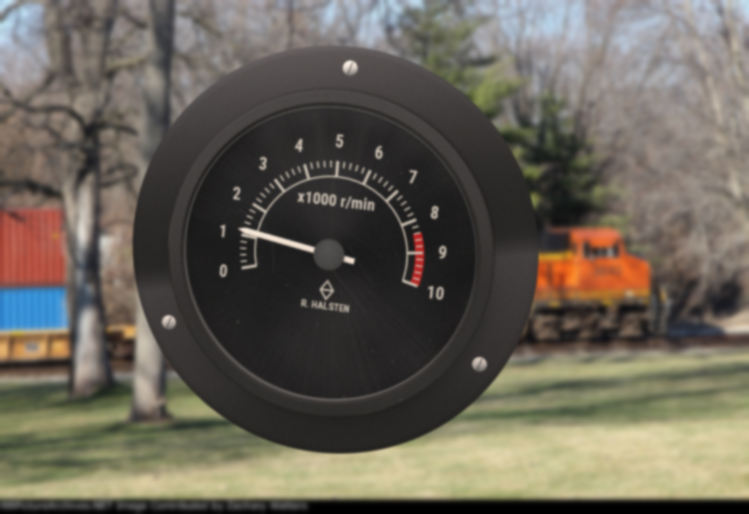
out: **1200** rpm
